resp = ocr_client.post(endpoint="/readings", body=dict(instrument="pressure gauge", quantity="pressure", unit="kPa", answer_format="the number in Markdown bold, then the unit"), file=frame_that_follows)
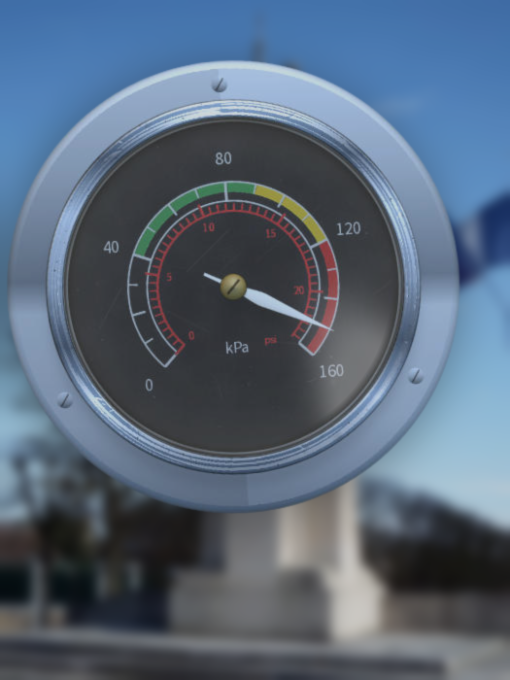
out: **150** kPa
